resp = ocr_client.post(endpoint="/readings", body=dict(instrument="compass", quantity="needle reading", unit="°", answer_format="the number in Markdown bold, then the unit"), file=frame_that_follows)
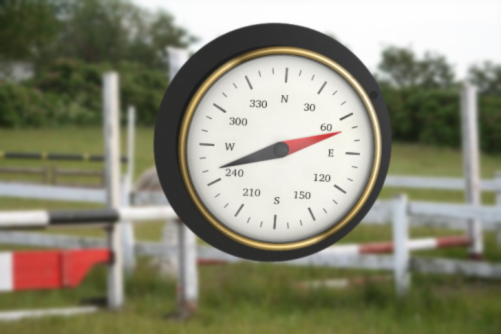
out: **70** °
